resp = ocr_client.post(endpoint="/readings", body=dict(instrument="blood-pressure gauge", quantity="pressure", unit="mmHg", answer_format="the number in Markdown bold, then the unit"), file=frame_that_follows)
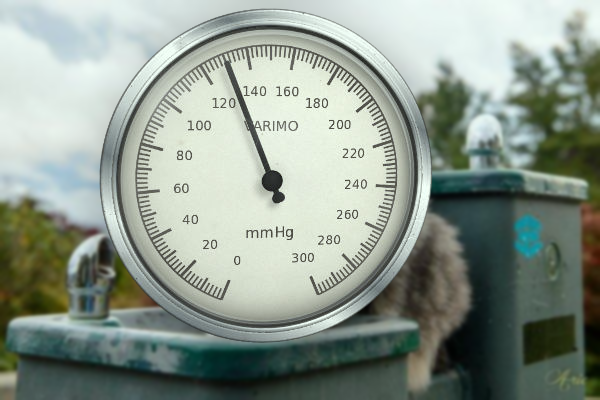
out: **130** mmHg
